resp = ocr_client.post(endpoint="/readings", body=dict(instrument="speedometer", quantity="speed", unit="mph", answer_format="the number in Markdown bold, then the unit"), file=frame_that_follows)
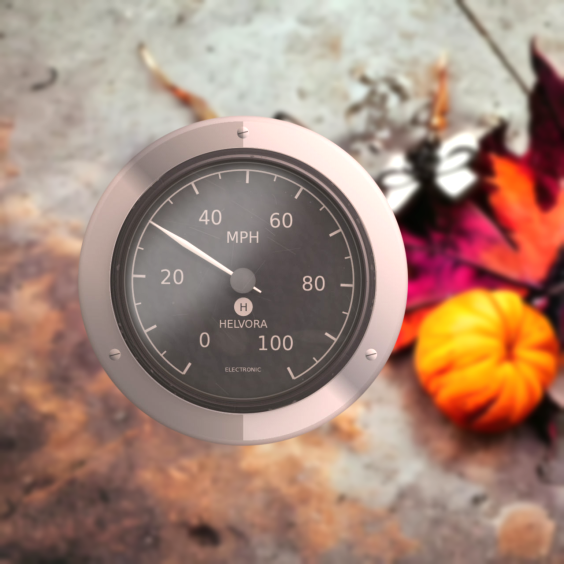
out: **30** mph
